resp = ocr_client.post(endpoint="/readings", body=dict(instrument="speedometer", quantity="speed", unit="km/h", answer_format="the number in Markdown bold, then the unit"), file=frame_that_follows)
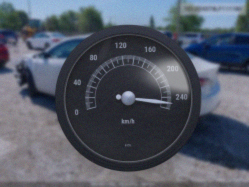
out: **250** km/h
